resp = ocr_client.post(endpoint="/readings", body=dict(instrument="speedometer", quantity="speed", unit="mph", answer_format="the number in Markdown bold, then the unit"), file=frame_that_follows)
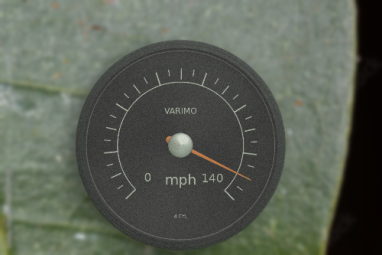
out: **130** mph
